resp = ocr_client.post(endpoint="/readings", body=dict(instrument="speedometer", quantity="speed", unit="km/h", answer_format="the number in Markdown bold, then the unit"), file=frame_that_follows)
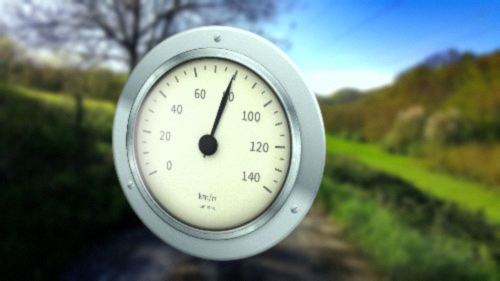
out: **80** km/h
